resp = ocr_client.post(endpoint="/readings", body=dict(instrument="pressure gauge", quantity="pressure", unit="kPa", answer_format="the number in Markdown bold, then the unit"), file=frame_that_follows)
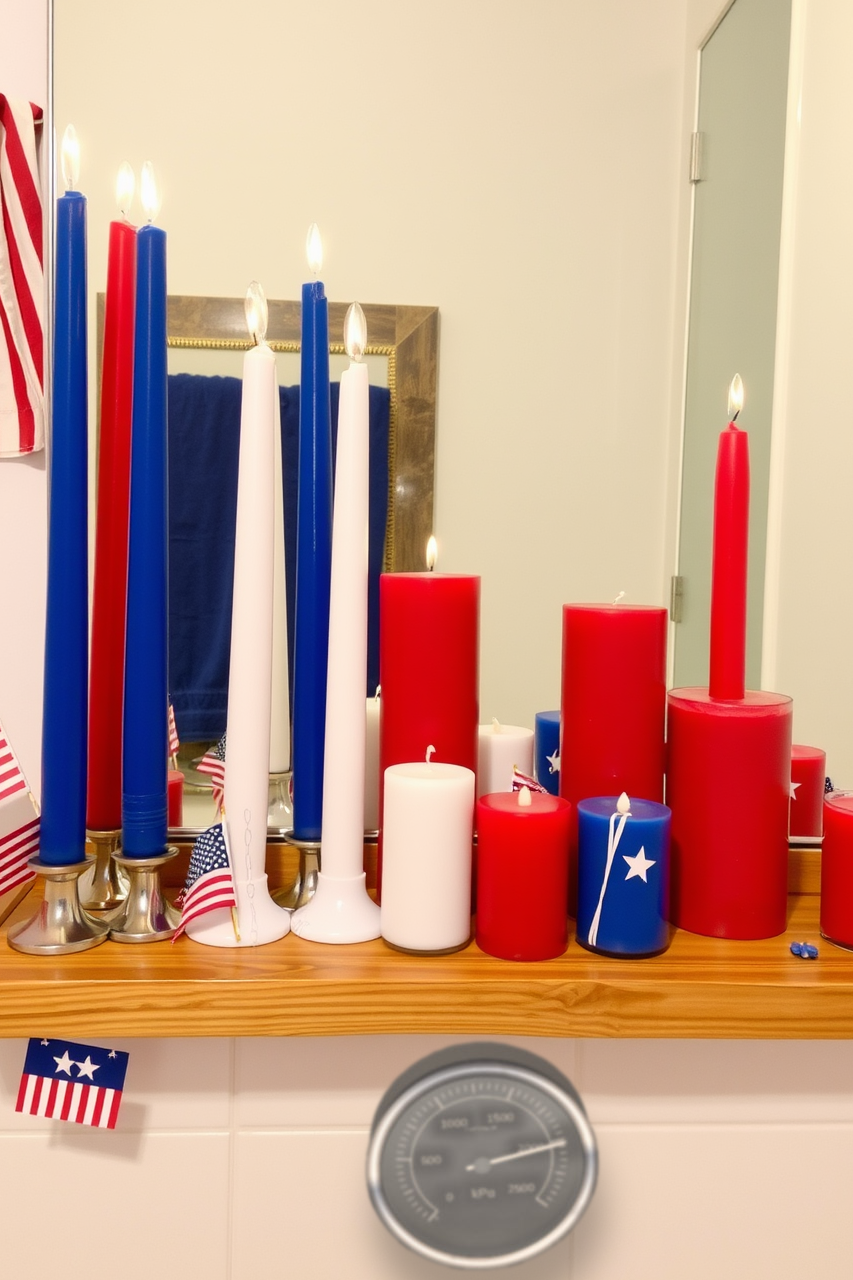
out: **2000** kPa
